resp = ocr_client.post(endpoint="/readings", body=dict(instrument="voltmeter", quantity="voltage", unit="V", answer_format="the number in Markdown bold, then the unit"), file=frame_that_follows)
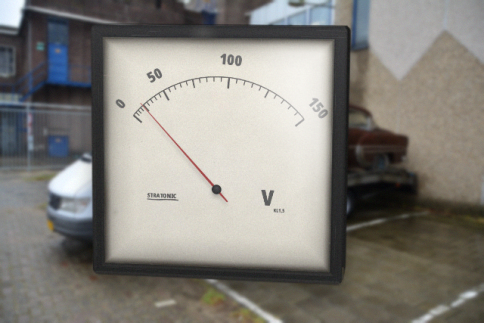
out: **25** V
